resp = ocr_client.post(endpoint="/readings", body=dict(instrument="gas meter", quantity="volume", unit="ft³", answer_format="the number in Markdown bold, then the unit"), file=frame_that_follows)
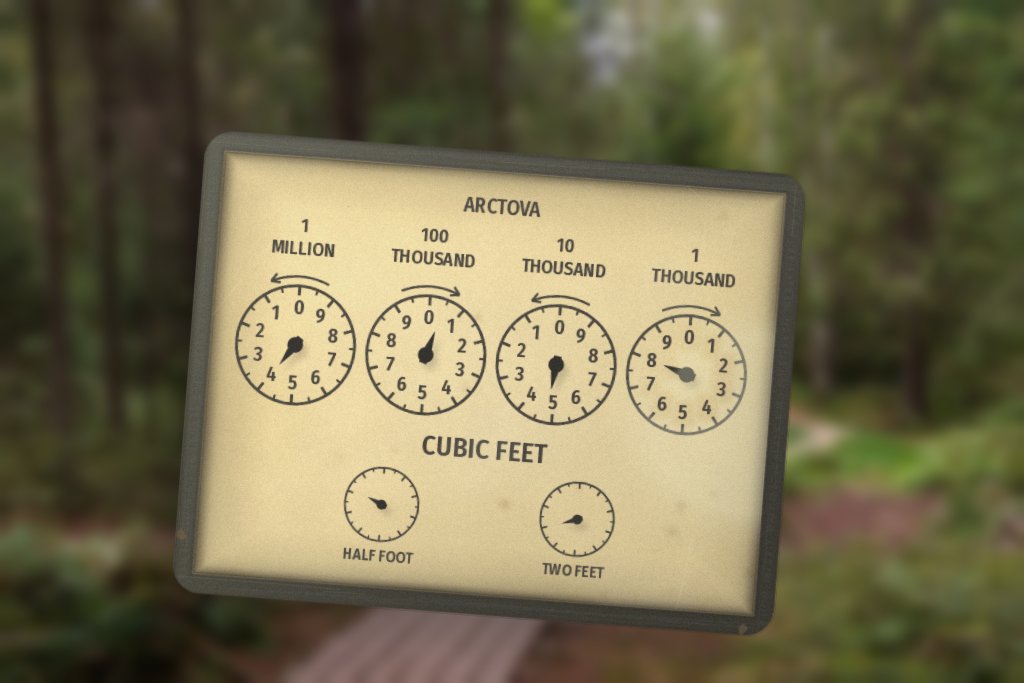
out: **404800** ft³
